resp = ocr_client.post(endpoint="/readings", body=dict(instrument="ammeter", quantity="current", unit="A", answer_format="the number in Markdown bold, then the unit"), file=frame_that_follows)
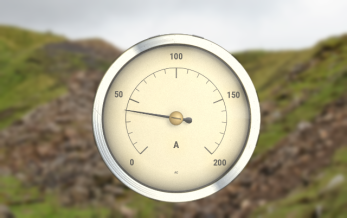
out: **40** A
